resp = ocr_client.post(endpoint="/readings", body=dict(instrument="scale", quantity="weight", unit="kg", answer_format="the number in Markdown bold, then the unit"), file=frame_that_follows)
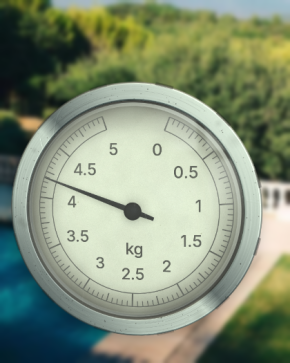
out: **4.2** kg
